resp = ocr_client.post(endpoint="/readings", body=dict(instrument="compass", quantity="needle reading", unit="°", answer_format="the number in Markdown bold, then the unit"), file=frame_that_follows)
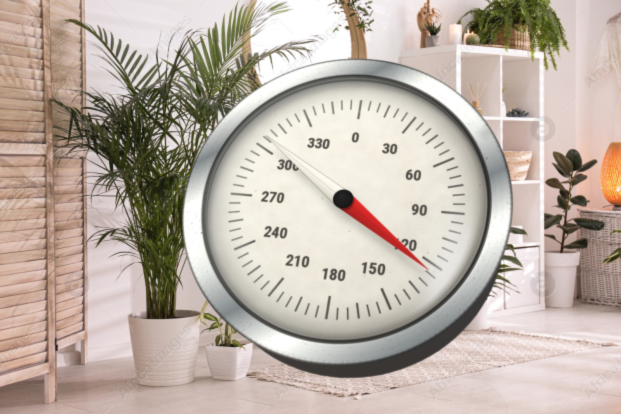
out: **125** °
